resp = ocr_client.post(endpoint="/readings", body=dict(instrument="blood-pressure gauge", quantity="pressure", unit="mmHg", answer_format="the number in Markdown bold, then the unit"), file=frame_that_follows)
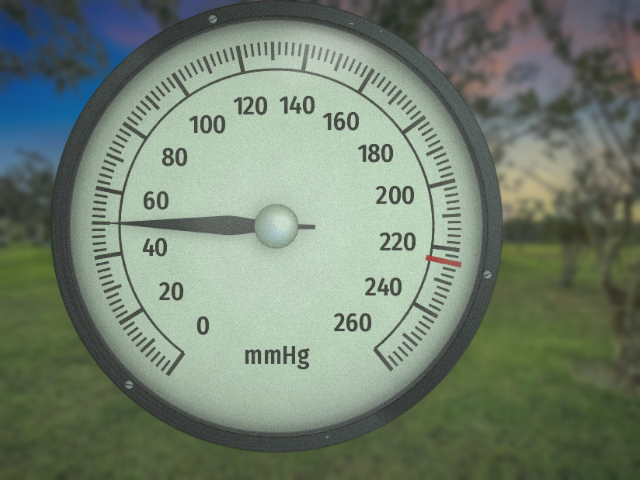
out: **50** mmHg
